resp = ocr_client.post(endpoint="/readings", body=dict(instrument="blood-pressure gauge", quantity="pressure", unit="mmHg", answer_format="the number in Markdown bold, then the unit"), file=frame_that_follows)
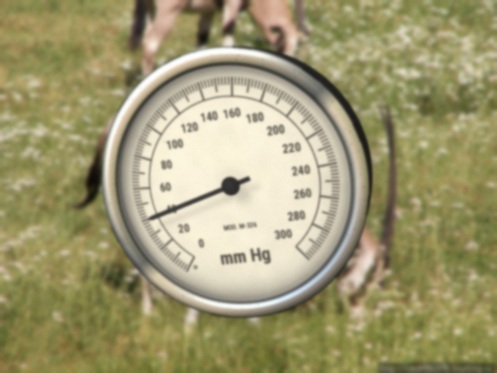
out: **40** mmHg
